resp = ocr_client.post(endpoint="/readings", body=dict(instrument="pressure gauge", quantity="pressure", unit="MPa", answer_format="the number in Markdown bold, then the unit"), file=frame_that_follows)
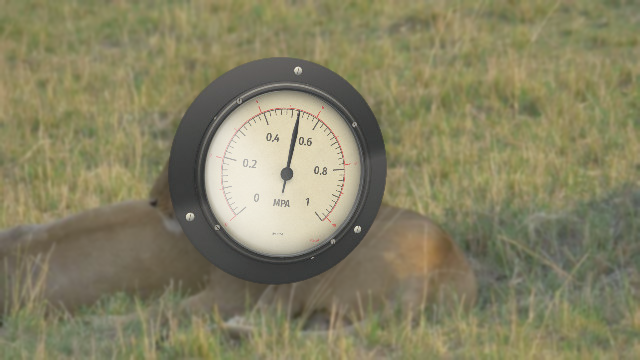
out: **0.52** MPa
